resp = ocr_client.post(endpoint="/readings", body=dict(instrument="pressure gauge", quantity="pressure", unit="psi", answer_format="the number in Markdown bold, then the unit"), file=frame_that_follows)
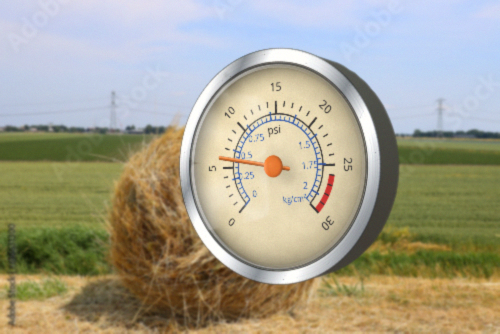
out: **6** psi
